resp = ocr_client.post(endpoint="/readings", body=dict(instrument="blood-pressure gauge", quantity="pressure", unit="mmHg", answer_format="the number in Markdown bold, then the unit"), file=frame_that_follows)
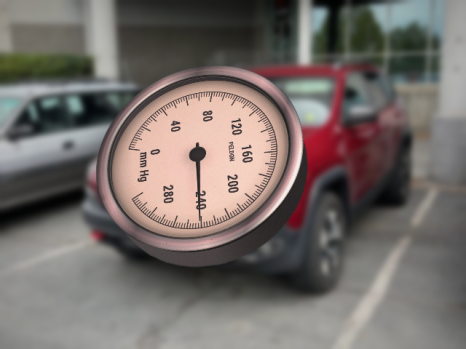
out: **240** mmHg
